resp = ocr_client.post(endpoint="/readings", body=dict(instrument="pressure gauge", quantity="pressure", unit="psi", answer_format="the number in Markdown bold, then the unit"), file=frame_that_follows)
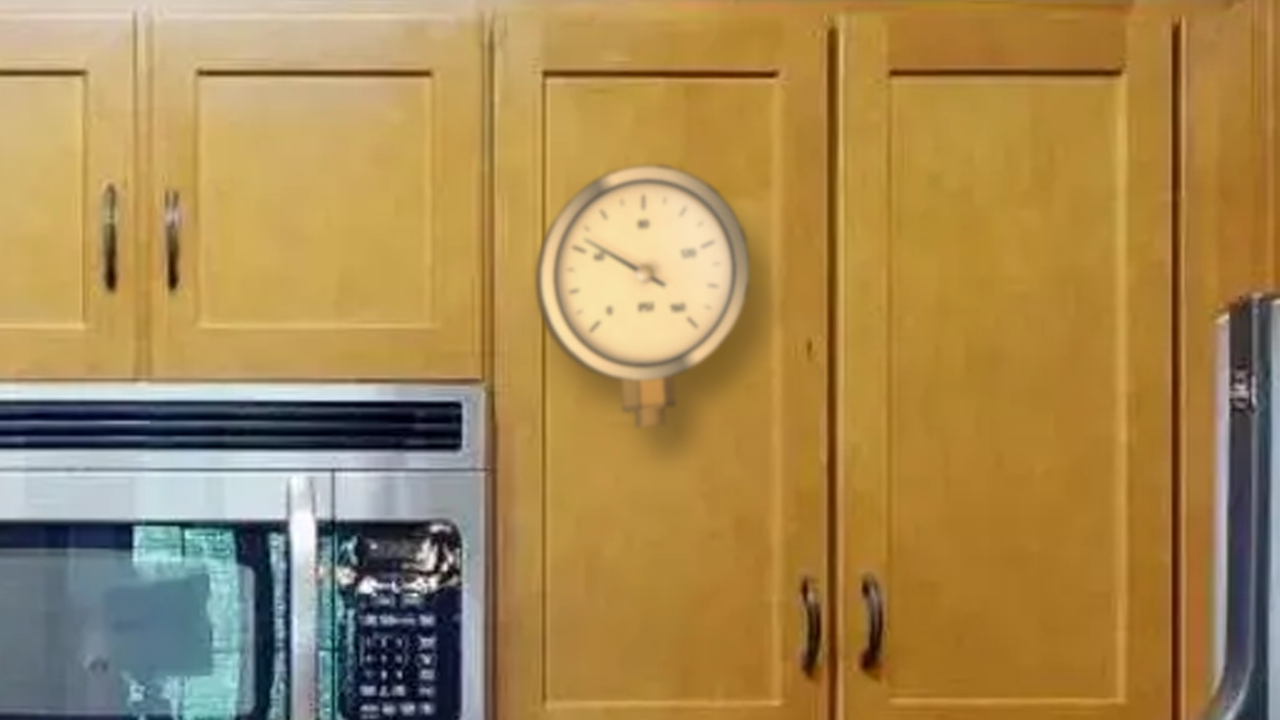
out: **45** psi
